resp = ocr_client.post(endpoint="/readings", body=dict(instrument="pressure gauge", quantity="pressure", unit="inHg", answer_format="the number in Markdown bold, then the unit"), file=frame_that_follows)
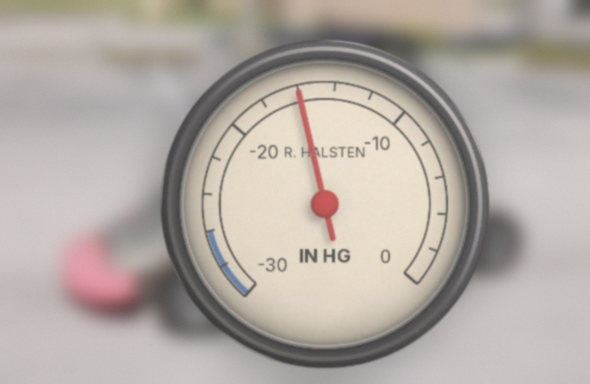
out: **-16** inHg
